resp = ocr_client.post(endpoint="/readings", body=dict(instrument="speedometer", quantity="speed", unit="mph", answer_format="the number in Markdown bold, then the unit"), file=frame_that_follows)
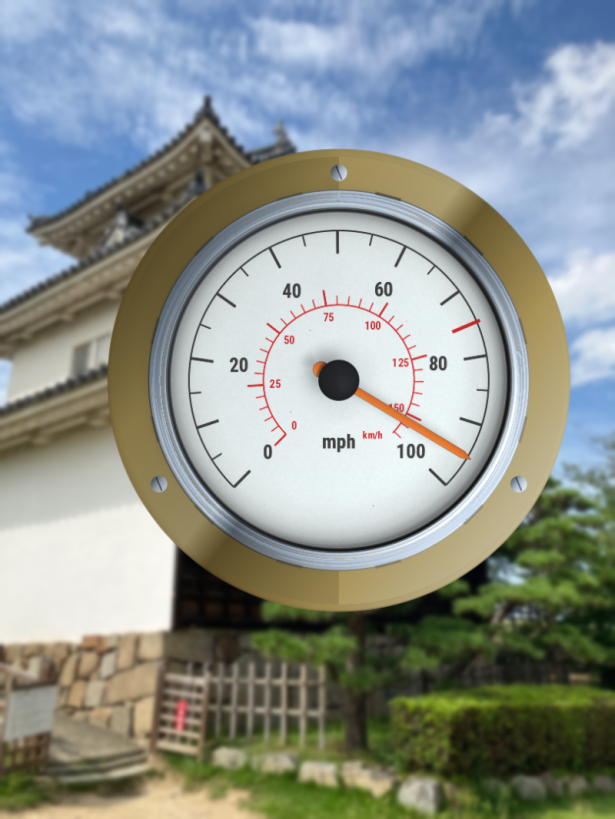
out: **95** mph
